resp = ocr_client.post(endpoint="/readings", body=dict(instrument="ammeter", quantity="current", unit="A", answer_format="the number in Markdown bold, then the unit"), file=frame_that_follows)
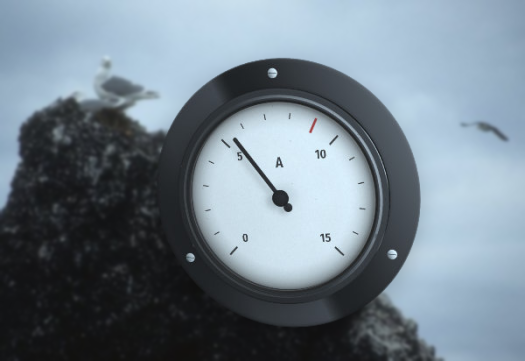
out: **5.5** A
